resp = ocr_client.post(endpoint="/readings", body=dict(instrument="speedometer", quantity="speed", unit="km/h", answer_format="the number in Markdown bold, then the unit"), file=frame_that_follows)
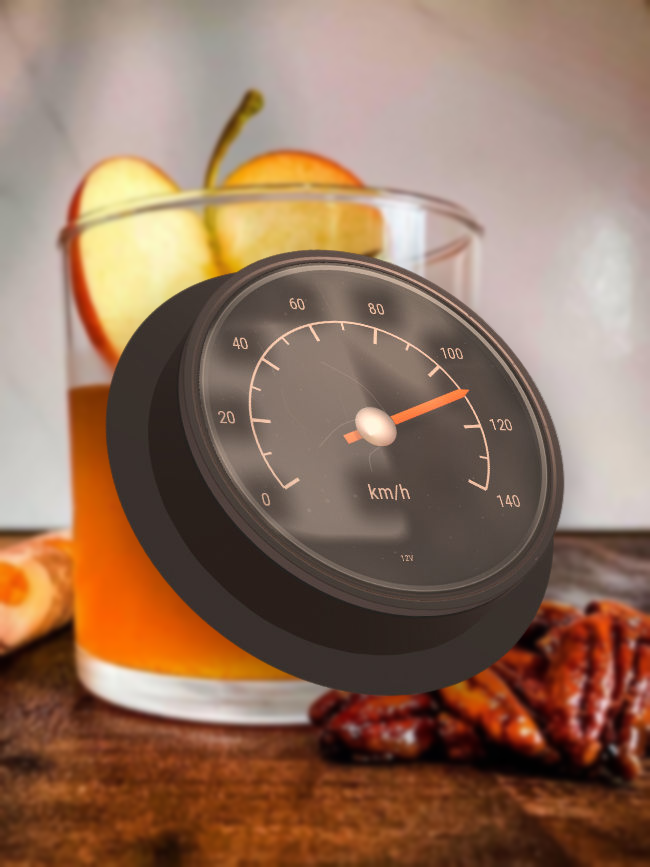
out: **110** km/h
